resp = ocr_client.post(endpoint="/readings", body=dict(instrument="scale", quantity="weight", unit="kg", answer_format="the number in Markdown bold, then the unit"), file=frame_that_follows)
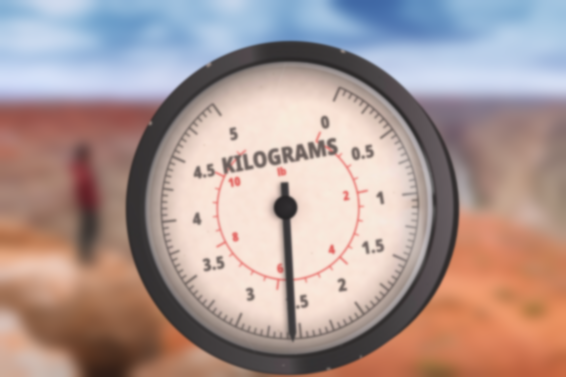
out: **2.55** kg
